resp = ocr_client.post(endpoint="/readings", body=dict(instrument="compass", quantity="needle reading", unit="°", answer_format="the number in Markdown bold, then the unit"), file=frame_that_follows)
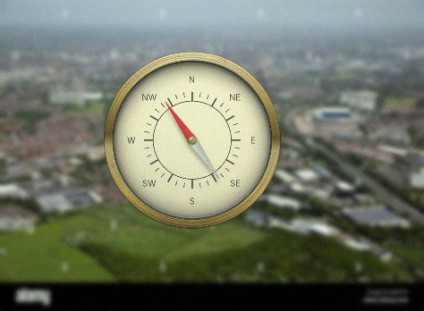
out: **325** °
